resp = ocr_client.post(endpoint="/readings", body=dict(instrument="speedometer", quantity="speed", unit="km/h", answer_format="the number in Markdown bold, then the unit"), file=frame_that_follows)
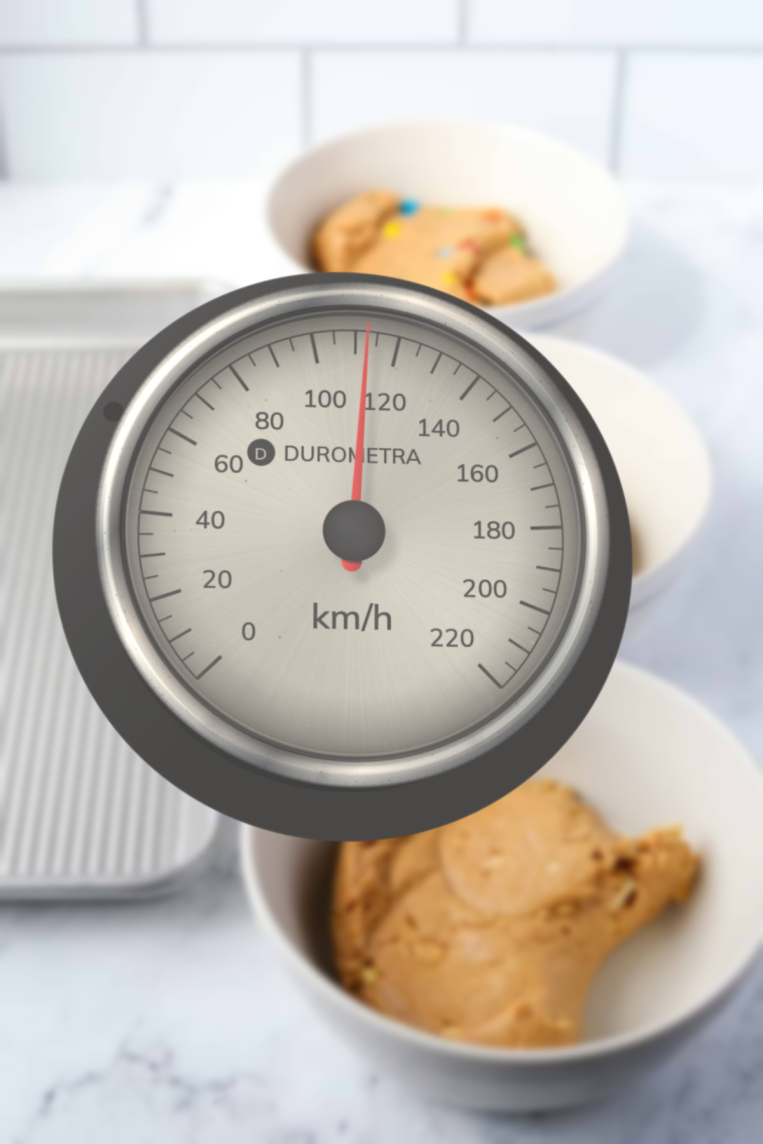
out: **112.5** km/h
